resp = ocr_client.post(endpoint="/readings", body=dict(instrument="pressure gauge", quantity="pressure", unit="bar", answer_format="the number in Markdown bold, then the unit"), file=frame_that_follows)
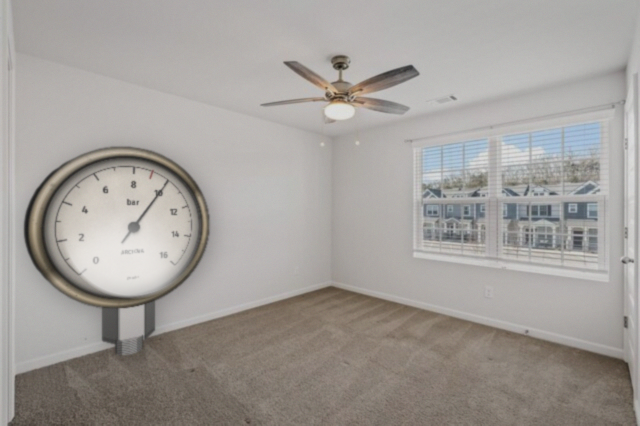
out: **10** bar
